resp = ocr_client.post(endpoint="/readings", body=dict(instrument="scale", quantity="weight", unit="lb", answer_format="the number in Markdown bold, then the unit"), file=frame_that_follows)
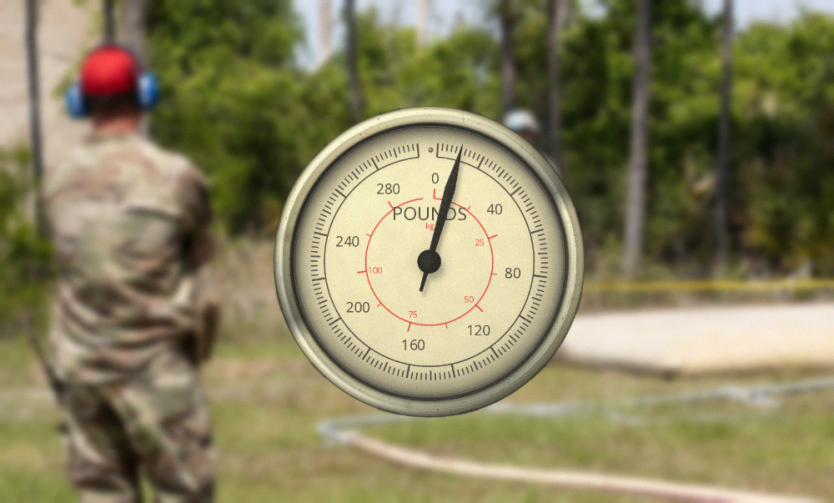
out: **10** lb
